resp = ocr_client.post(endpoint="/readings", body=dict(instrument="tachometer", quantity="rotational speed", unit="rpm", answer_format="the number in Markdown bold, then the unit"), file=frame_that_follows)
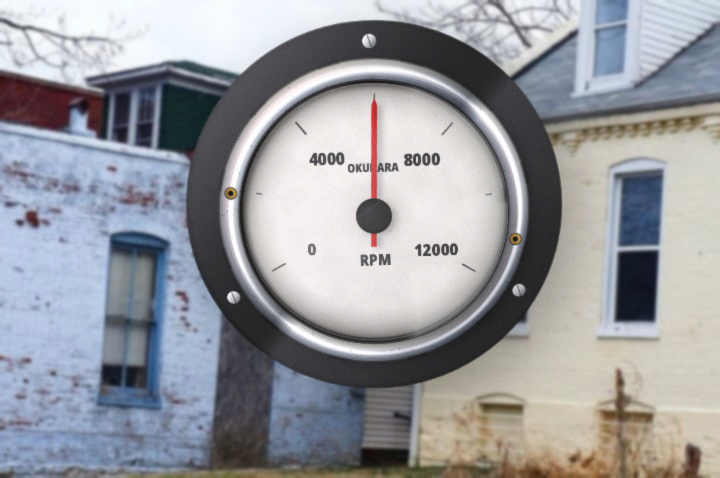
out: **6000** rpm
